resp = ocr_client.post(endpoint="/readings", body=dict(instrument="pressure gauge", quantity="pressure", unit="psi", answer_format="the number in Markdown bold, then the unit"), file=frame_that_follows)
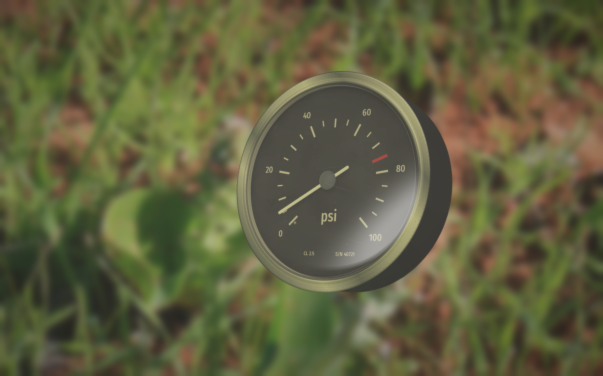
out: **5** psi
